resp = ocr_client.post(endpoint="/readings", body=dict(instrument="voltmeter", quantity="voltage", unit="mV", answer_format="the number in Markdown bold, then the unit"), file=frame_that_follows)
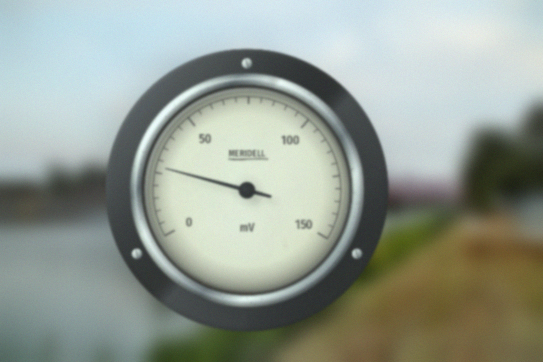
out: **27.5** mV
